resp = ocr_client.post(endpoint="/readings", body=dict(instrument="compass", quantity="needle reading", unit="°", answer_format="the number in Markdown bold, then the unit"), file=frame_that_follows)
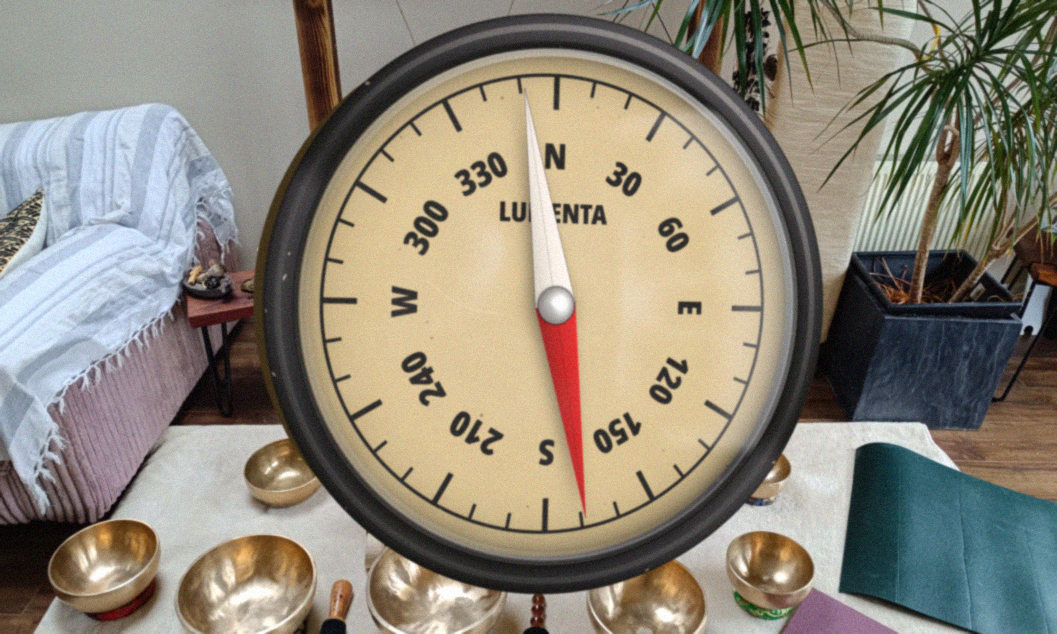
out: **170** °
